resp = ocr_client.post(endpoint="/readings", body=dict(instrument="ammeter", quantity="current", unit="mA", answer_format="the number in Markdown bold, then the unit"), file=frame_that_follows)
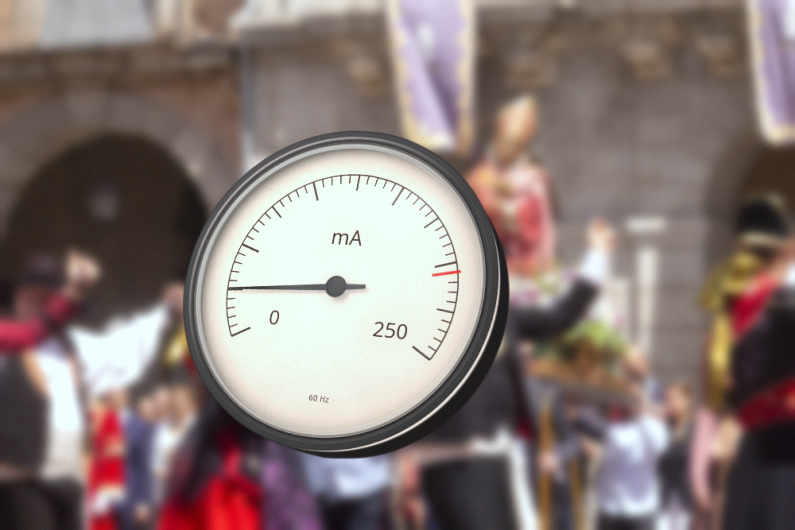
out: **25** mA
